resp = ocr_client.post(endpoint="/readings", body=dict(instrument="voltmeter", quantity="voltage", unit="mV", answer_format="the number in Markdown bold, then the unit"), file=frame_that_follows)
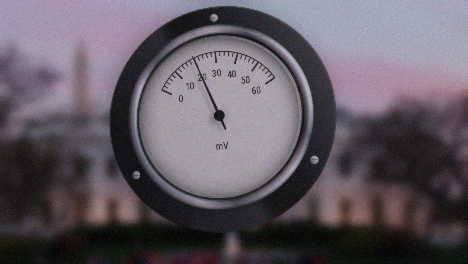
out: **20** mV
